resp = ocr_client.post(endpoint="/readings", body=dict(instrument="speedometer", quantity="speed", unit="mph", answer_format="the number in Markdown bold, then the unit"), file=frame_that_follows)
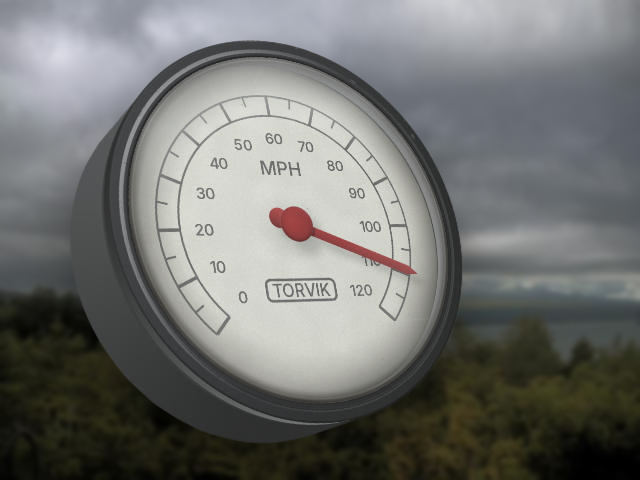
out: **110** mph
